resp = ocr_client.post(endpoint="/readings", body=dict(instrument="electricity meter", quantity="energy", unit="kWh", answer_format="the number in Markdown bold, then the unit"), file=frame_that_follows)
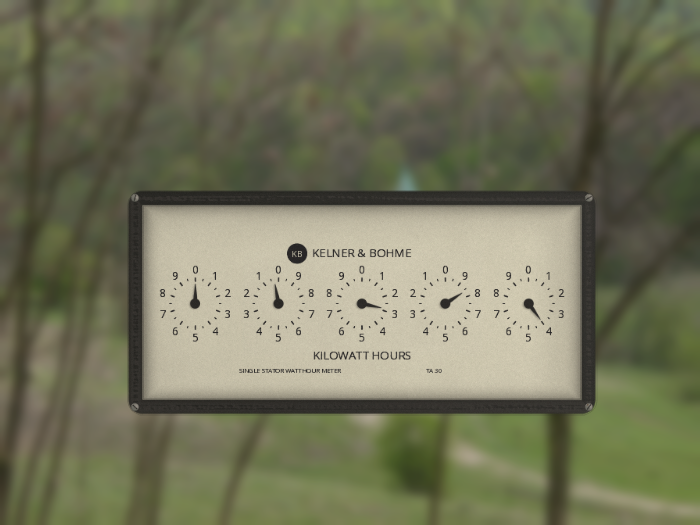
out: **284** kWh
